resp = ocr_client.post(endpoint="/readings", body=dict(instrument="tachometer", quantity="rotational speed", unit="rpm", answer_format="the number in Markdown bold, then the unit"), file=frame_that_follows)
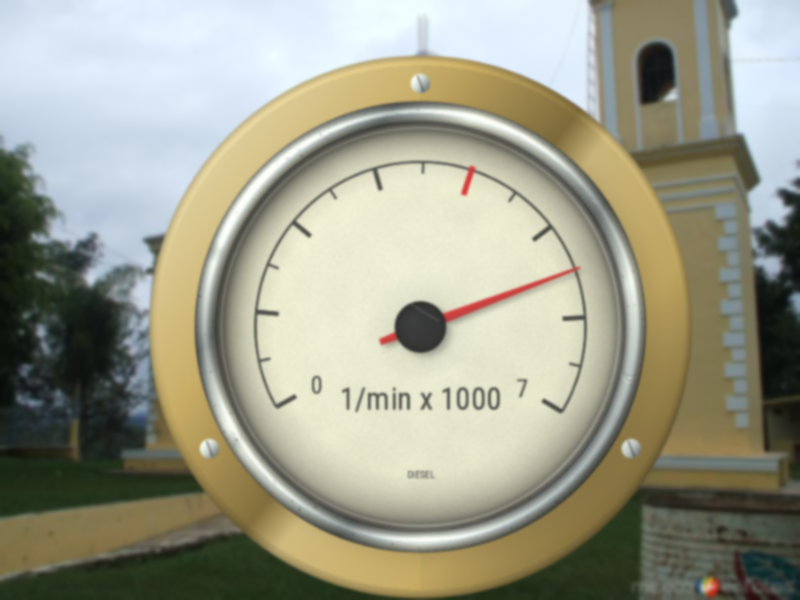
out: **5500** rpm
